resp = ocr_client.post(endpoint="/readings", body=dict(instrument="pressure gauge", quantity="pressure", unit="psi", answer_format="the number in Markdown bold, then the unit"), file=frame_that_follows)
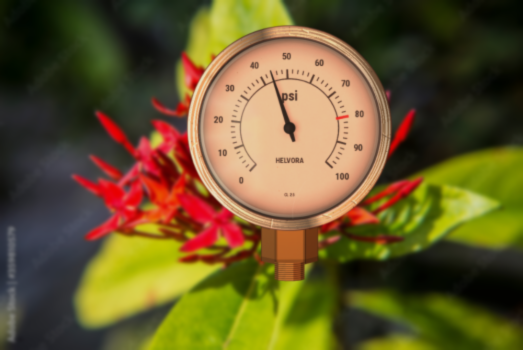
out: **44** psi
